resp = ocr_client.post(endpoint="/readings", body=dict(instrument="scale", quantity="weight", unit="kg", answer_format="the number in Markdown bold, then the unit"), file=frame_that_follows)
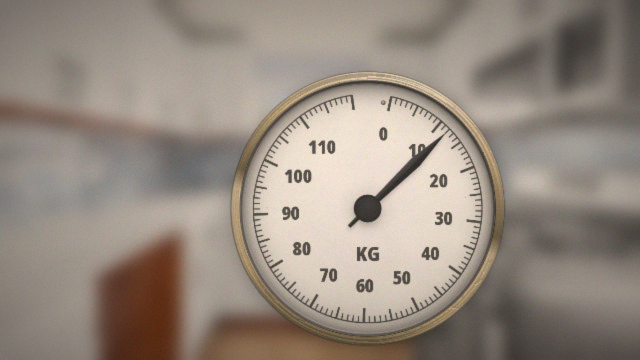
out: **12** kg
